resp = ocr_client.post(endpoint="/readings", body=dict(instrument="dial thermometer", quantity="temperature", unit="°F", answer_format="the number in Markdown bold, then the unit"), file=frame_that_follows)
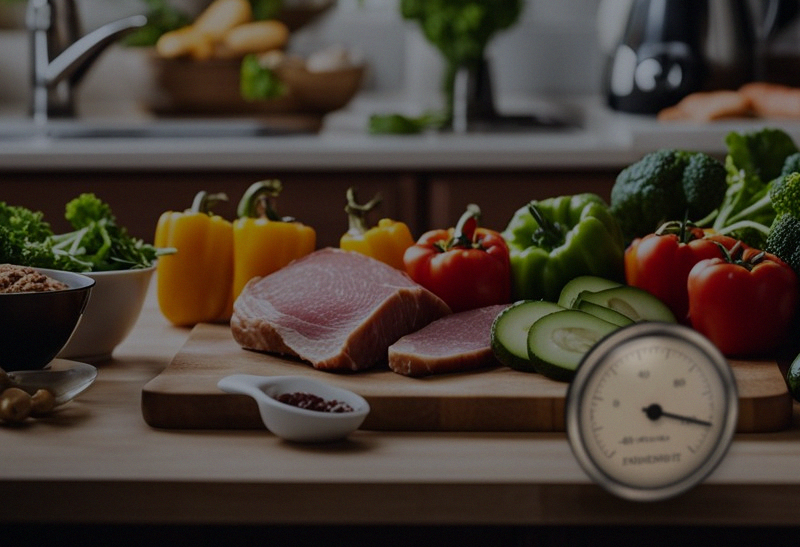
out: **120** °F
